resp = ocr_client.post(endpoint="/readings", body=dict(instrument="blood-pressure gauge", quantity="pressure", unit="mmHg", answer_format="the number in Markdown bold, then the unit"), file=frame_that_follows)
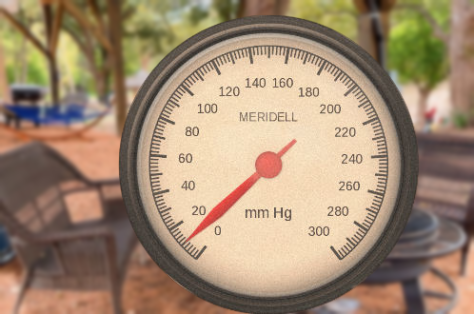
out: **10** mmHg
